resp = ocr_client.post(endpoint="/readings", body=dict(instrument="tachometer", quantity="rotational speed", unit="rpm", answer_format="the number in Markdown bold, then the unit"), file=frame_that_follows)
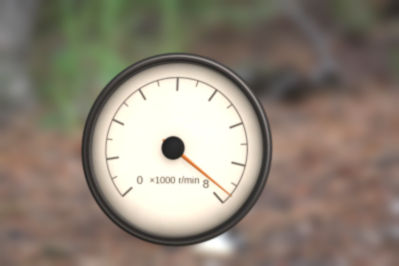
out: **7750** rpm
